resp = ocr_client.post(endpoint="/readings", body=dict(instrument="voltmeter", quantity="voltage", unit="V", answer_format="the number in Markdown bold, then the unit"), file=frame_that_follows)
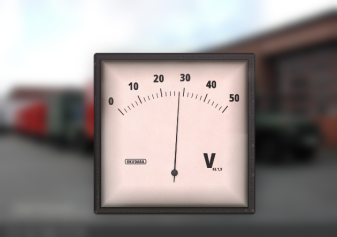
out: **28** V
